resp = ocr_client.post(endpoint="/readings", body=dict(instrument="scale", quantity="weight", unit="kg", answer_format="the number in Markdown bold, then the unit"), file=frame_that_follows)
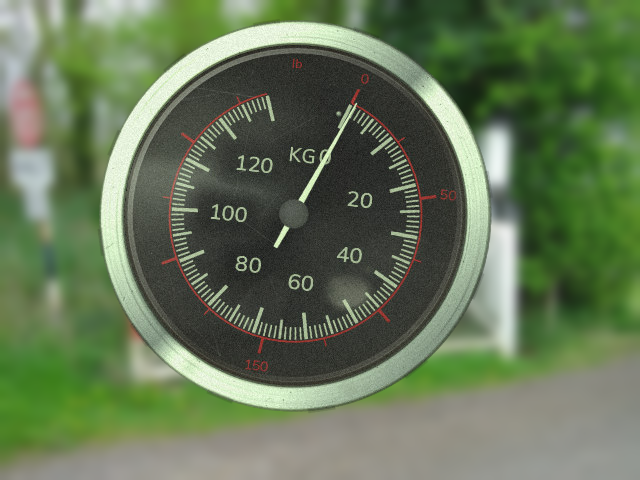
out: **1** kg
